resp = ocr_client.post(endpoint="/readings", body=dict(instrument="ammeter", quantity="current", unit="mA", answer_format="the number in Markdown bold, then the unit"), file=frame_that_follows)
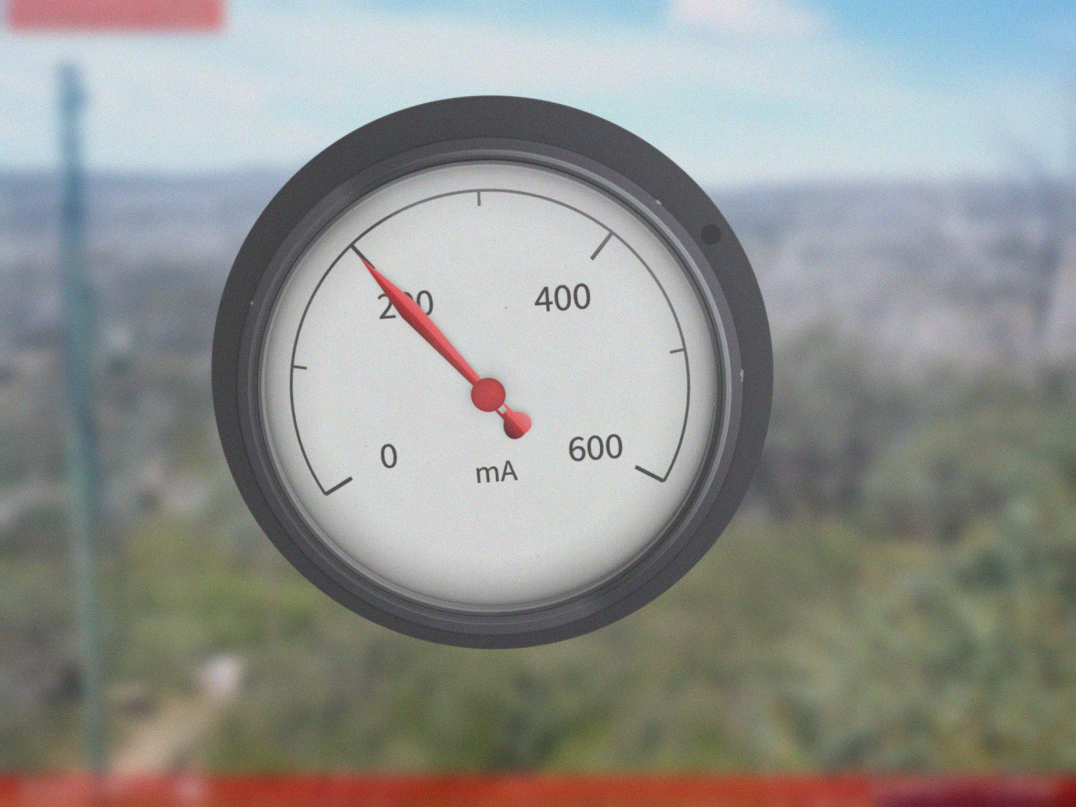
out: **200** mA
